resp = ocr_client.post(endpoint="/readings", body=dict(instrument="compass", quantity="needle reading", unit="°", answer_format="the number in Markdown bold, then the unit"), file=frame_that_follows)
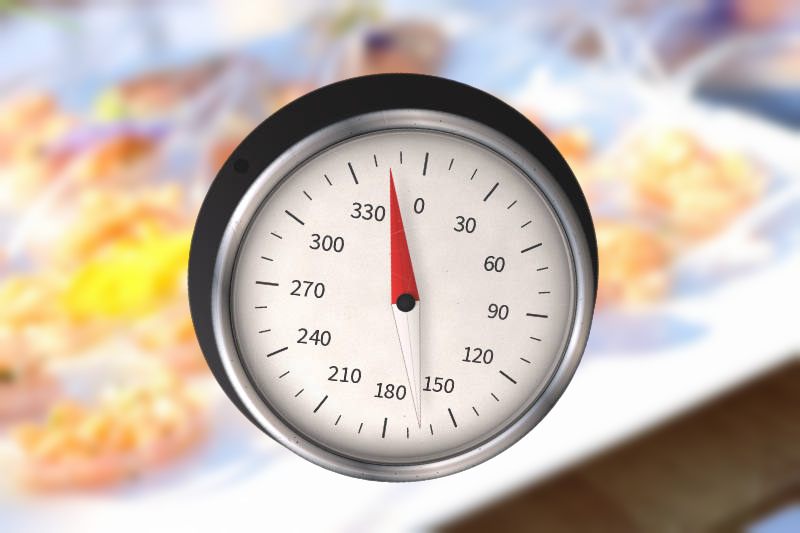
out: **345** °
